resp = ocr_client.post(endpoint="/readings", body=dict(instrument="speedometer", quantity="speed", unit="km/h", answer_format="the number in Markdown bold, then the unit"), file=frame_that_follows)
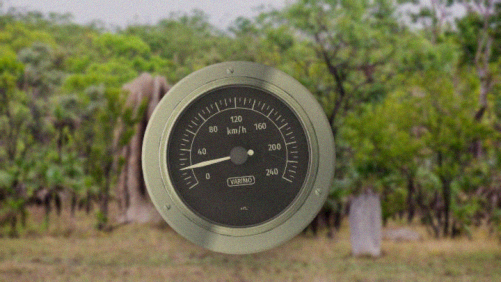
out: **20** km/h
